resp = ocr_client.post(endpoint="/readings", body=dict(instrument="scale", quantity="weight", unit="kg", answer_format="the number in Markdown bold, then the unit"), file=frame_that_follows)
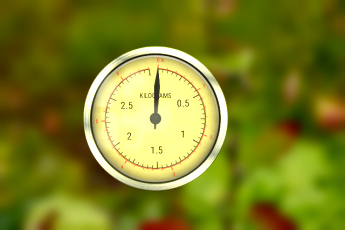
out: **0** kg
